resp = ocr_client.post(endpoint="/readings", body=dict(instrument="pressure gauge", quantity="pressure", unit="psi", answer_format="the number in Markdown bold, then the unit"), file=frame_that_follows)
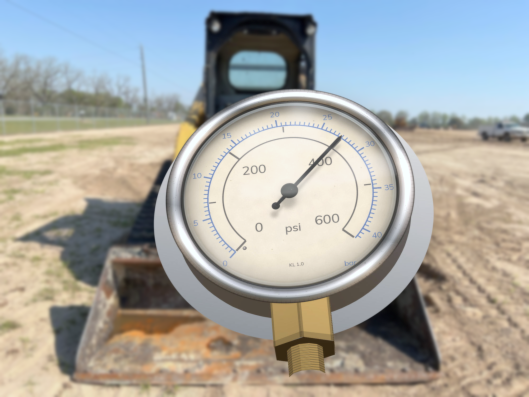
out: **400** psi
